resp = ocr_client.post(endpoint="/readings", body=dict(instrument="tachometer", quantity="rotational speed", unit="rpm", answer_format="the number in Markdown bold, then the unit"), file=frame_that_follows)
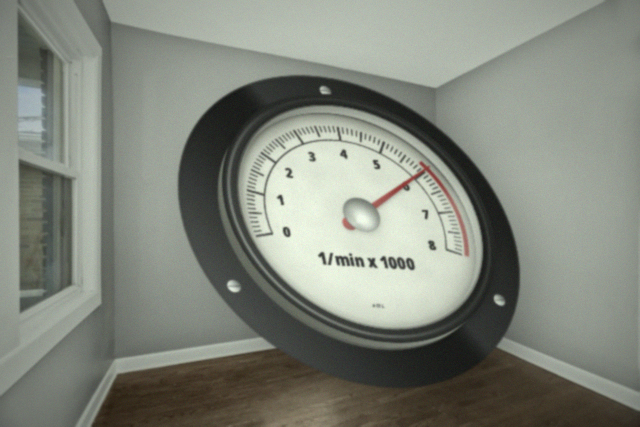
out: **6000** rpm
